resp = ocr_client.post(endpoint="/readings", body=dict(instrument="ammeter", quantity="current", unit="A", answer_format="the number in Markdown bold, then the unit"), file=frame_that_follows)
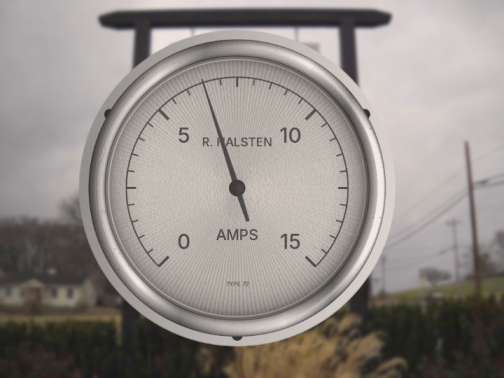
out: **6.5** A
